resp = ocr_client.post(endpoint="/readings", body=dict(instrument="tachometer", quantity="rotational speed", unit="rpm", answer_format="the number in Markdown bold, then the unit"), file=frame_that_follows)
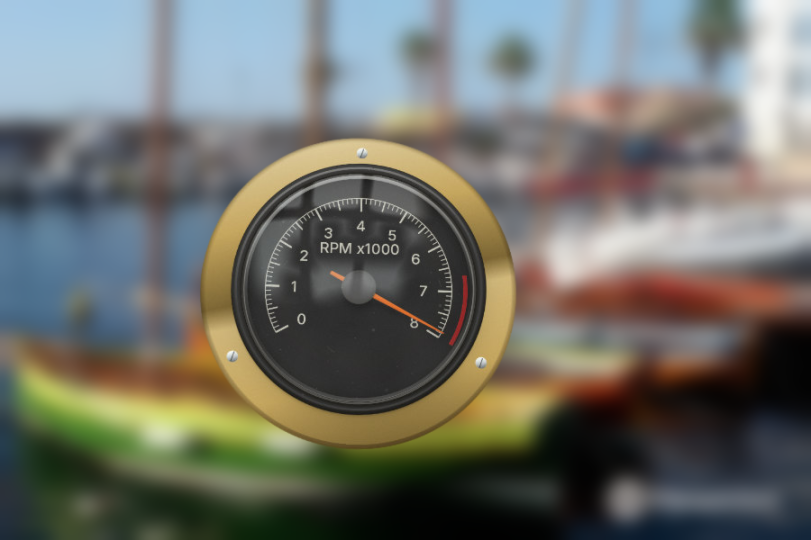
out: **7900** rpm
